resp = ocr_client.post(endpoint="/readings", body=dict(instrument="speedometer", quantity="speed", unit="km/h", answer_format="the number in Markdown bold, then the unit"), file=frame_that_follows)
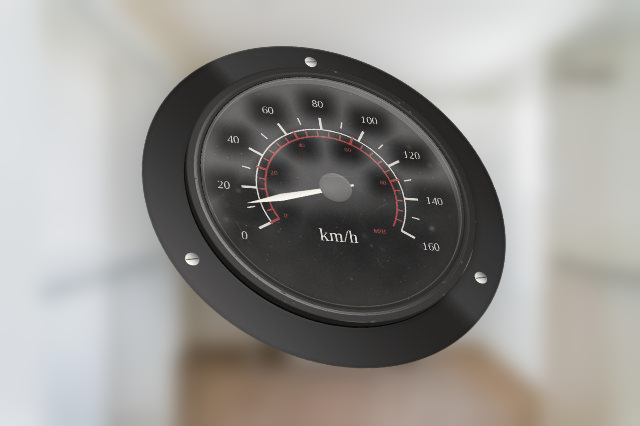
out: **10** km/h
